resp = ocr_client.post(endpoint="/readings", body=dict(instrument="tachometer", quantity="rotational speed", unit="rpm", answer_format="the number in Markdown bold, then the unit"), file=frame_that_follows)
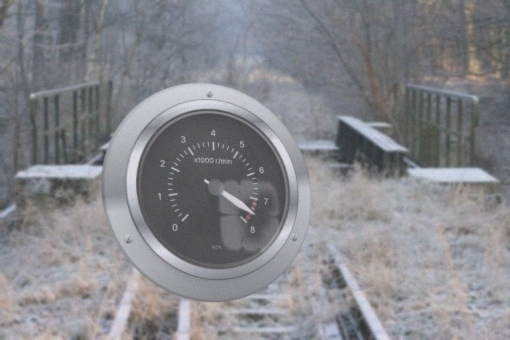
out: **7600** rpm
